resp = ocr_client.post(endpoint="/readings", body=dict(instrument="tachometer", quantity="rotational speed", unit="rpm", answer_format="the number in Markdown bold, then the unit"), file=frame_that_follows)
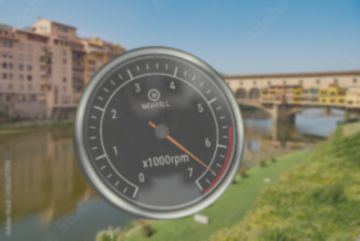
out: **6600** rpm
